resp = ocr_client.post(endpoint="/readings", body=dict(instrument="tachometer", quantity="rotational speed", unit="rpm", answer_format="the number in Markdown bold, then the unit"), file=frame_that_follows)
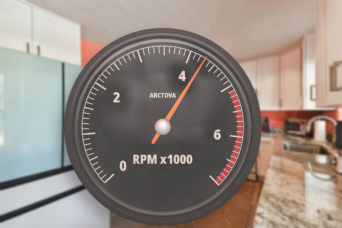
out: **4300** rpm
